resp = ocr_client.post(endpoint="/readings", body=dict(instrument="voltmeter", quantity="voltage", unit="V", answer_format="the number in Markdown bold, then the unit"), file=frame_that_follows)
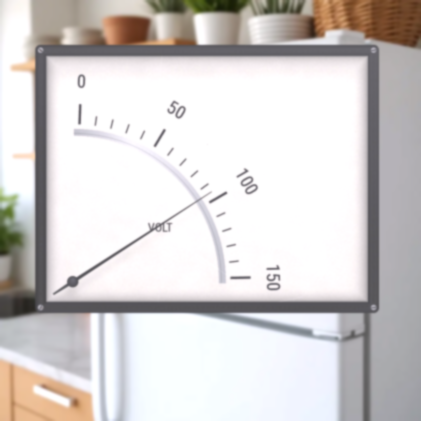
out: **95** V
